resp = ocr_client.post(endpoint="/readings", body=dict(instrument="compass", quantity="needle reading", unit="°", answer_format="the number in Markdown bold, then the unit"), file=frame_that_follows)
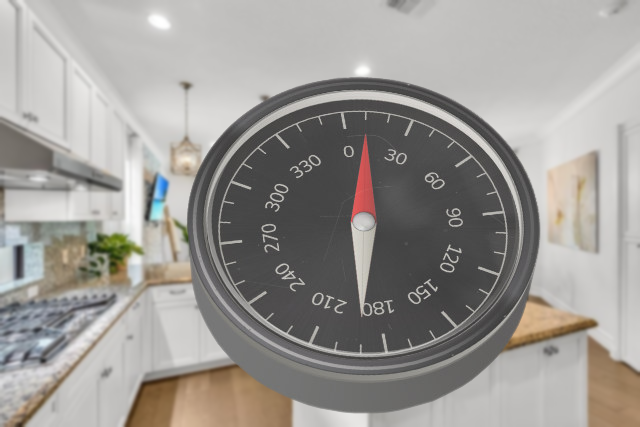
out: **10** °
